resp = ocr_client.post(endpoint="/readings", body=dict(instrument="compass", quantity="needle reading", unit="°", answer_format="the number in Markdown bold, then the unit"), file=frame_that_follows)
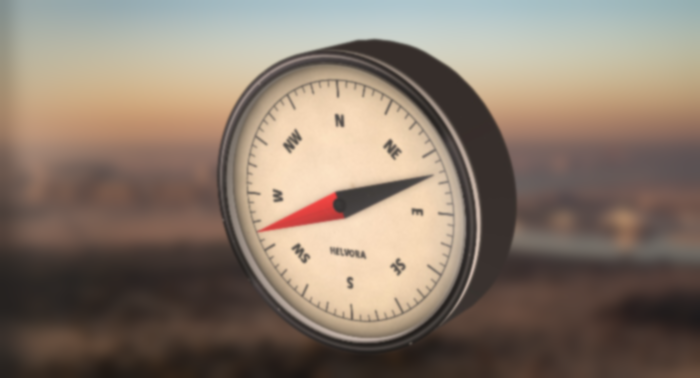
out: **250** °
